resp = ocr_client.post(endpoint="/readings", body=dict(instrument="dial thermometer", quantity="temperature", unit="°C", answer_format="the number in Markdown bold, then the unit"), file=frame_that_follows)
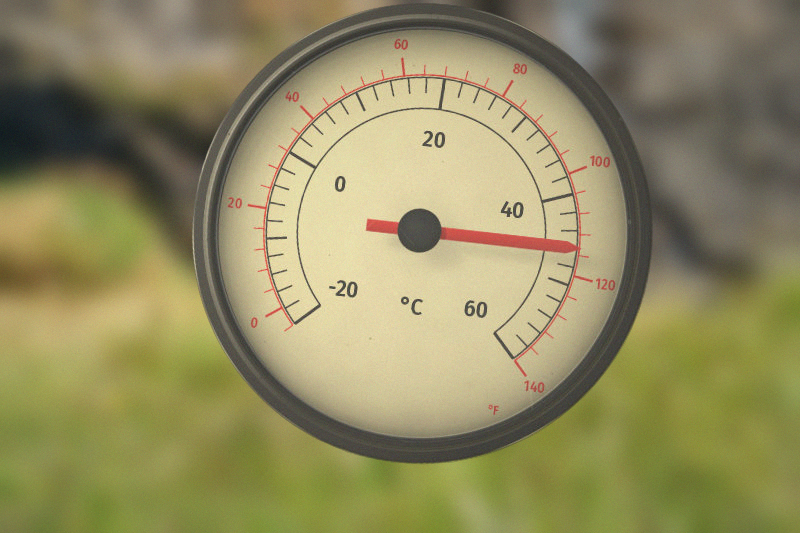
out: **46** °C
